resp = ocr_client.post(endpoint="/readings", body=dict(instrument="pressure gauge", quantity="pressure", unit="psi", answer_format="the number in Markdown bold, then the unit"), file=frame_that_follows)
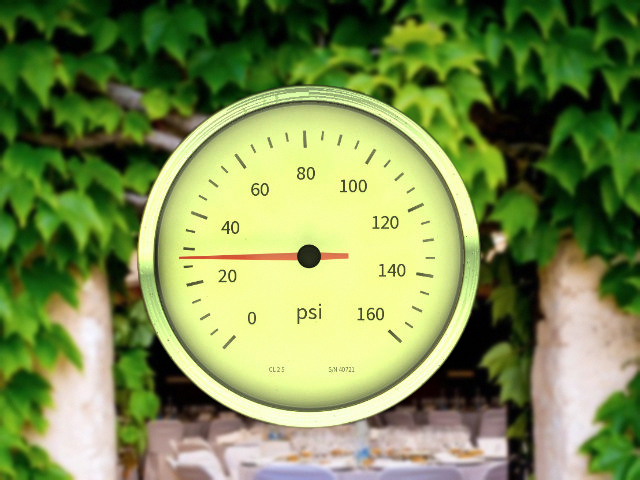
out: **27.5** psi
